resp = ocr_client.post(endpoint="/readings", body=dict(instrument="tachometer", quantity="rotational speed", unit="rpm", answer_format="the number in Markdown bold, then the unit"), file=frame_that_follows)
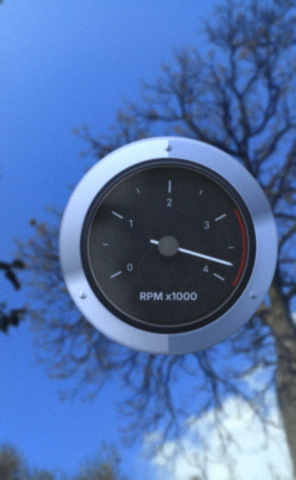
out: **3750** rpm
